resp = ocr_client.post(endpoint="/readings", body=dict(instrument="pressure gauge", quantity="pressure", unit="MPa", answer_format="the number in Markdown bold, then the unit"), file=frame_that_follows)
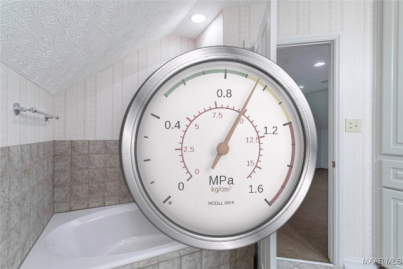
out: **0.95** MPa
